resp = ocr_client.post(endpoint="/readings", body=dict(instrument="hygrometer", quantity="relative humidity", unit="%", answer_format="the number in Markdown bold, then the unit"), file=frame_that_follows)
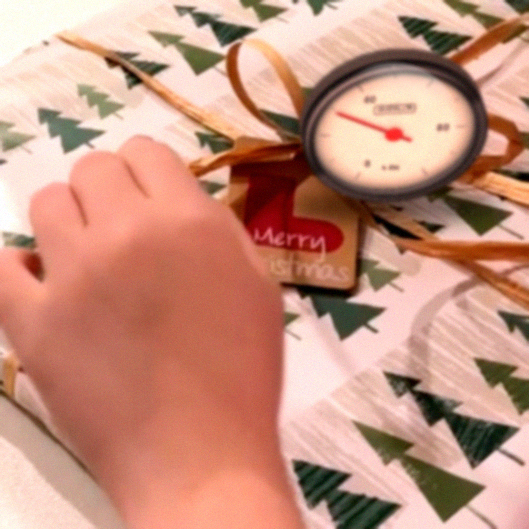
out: **30** %
